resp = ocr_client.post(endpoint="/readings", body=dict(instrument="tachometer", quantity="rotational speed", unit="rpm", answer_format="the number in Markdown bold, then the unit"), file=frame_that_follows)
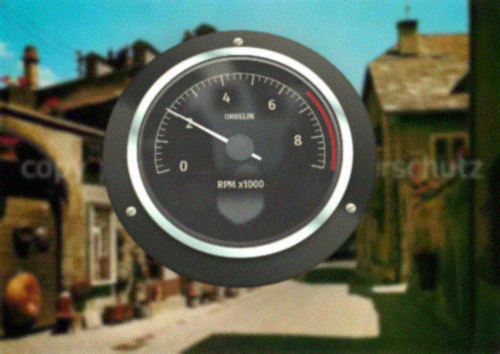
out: **2000** rpm
